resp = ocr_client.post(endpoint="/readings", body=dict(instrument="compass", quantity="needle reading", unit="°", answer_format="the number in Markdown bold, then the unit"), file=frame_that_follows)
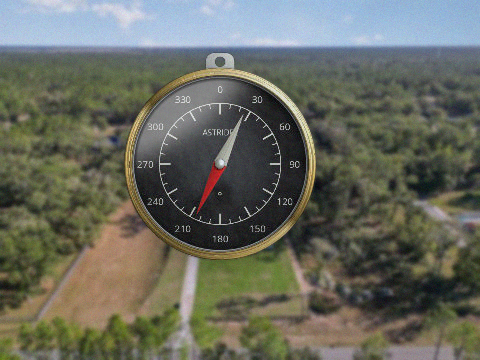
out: **205** °
